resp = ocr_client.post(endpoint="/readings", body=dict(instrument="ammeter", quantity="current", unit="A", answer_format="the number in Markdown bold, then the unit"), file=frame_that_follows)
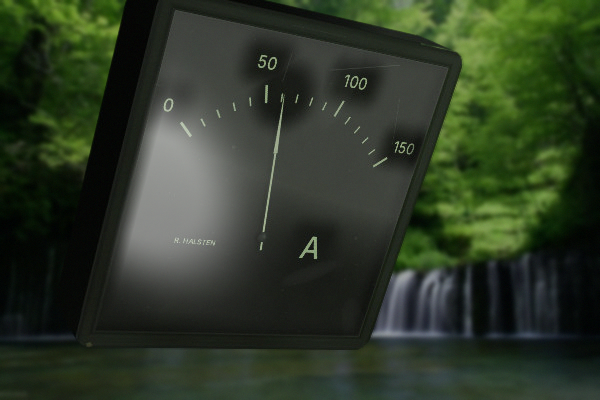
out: **60** A
